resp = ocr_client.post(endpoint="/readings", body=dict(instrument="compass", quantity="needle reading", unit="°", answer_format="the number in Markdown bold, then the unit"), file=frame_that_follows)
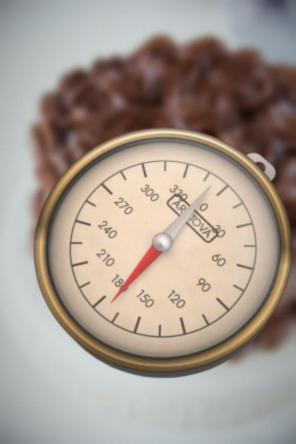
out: **172.5** °
